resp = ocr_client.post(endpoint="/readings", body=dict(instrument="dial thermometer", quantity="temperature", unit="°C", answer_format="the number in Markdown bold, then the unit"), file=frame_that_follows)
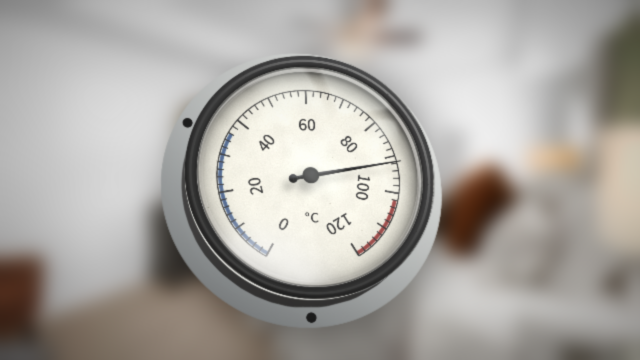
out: **92** °C
